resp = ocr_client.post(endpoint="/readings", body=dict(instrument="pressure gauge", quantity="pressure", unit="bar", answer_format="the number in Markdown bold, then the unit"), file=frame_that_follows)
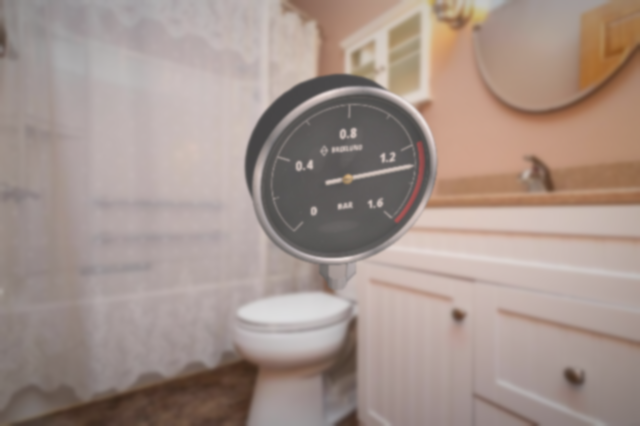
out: **1.3** bar
